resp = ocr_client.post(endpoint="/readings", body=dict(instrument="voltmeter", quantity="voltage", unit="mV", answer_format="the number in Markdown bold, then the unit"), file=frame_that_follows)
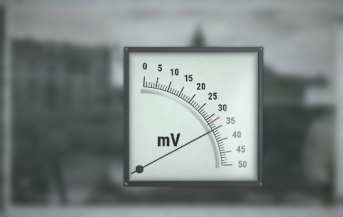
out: **35** mV
